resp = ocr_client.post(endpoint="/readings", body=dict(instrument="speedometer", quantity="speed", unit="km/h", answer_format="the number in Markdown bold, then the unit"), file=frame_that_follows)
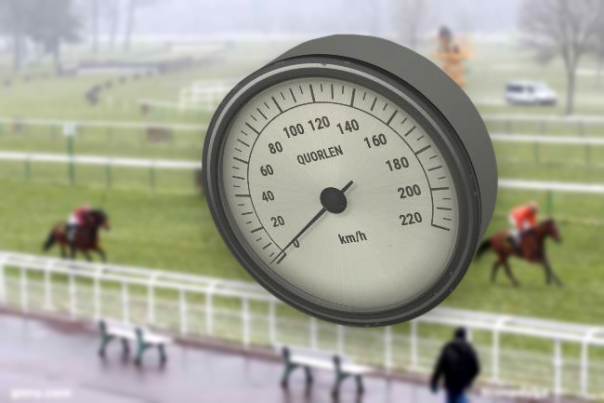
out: **2.5** km/h
